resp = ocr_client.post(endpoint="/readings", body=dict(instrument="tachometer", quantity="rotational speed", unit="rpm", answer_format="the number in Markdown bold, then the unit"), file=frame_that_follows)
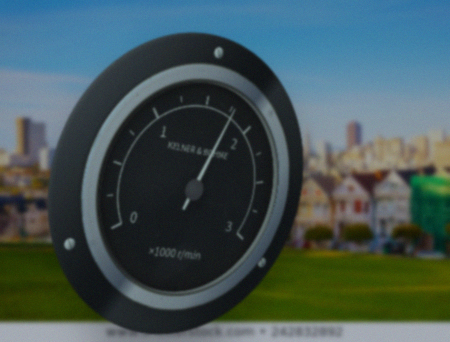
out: **1750** rpm
